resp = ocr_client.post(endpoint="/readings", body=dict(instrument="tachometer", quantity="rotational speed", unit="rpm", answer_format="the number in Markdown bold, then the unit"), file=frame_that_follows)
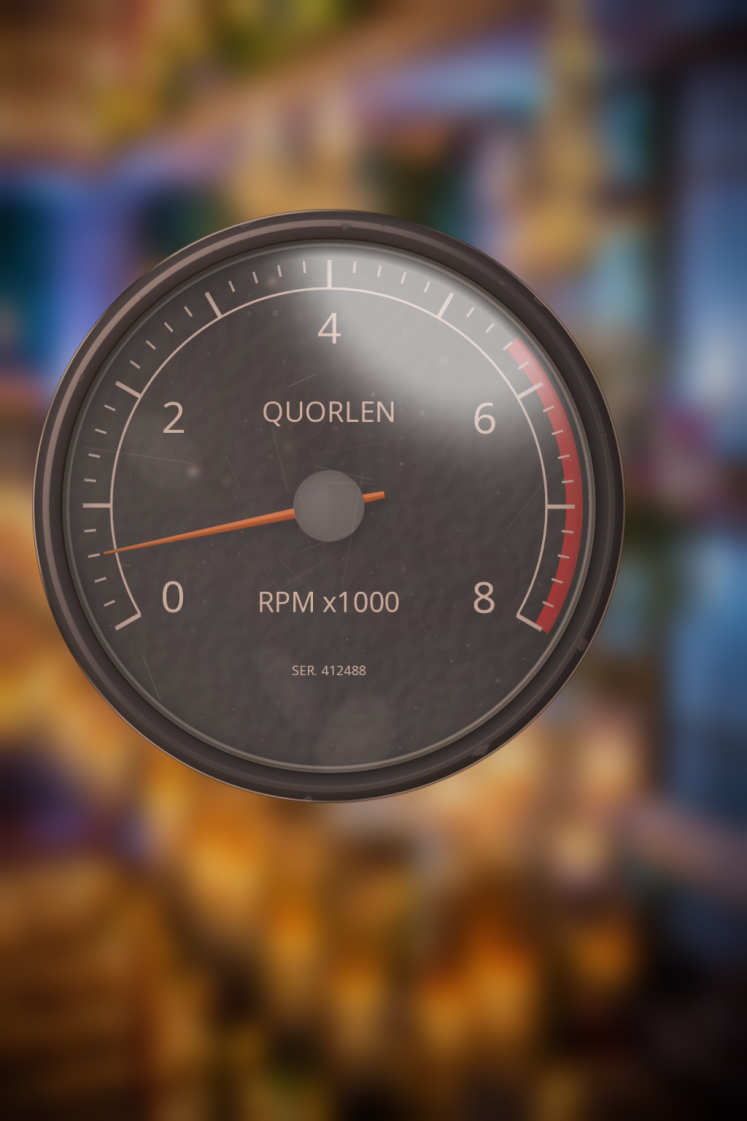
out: **600** rpm
